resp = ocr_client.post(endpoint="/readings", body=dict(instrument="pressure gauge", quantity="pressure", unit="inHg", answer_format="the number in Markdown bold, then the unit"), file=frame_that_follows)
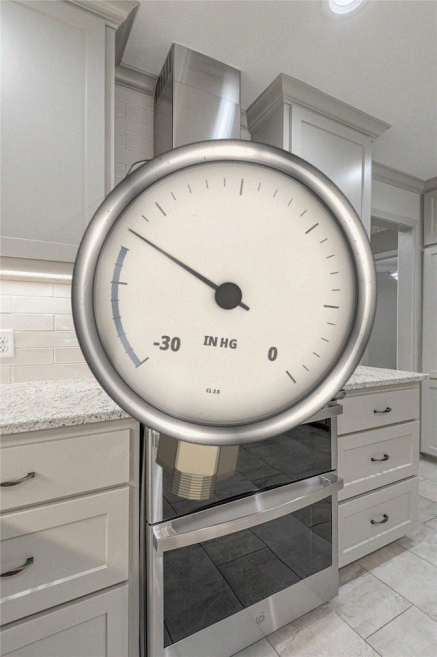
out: **-22** inHg
